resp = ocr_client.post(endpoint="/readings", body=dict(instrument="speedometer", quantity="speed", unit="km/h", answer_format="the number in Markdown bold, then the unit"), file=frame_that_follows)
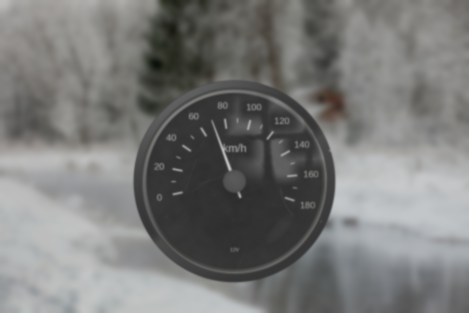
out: **70** km/h
